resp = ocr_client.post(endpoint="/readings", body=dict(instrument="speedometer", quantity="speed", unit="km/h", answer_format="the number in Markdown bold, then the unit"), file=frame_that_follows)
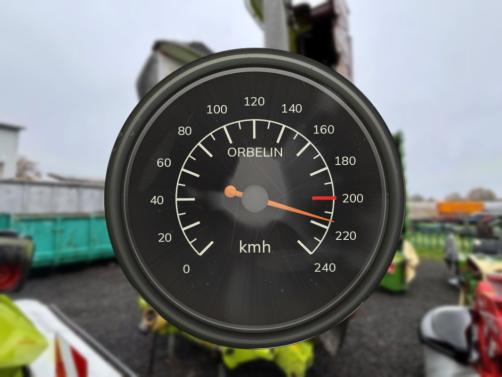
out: **215** km/h
